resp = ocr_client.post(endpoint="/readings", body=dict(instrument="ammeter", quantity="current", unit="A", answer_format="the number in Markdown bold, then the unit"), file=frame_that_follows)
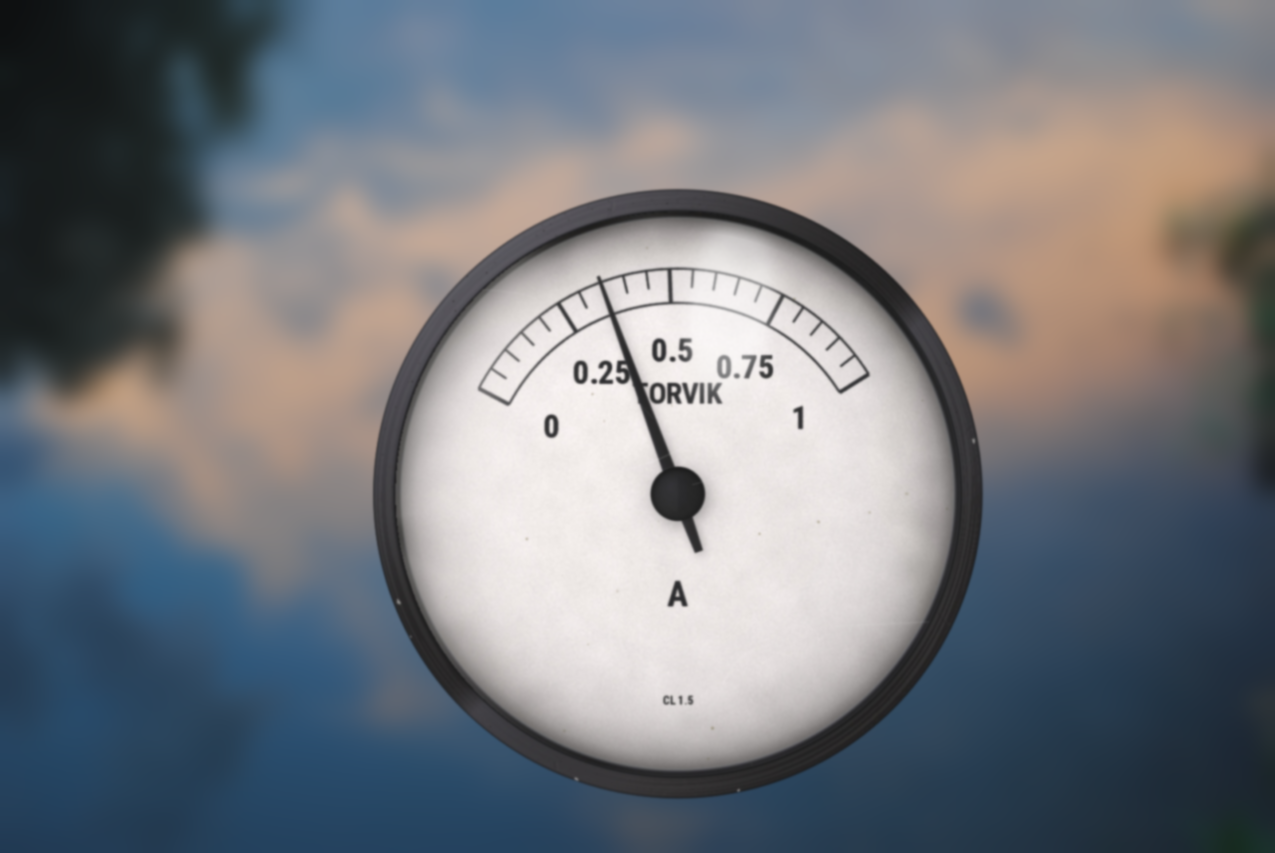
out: **0.35** A
